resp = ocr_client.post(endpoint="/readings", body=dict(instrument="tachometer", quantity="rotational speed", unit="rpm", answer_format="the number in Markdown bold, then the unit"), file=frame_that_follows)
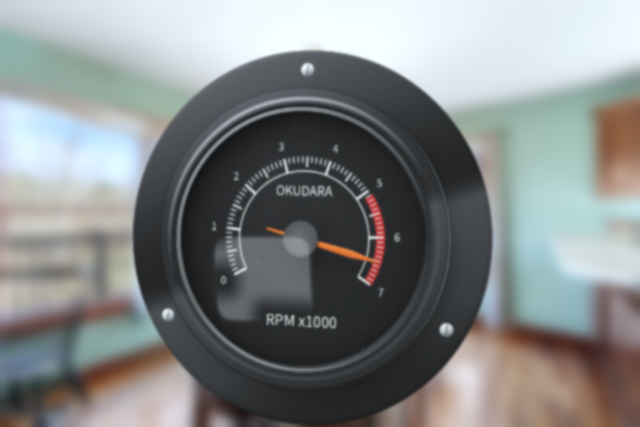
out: **6500** rpm
